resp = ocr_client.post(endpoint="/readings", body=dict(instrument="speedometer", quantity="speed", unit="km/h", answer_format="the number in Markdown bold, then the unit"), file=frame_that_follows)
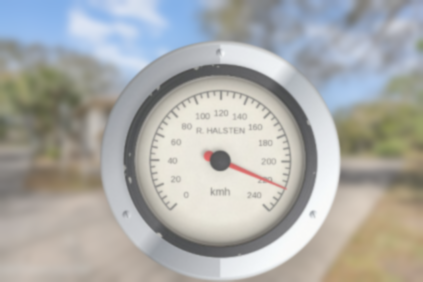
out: **220** km/h
